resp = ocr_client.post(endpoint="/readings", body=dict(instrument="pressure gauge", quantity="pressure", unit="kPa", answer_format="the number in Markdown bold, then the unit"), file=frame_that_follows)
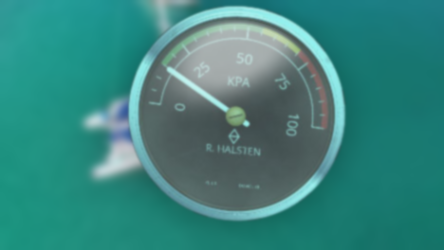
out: **15** kPa
